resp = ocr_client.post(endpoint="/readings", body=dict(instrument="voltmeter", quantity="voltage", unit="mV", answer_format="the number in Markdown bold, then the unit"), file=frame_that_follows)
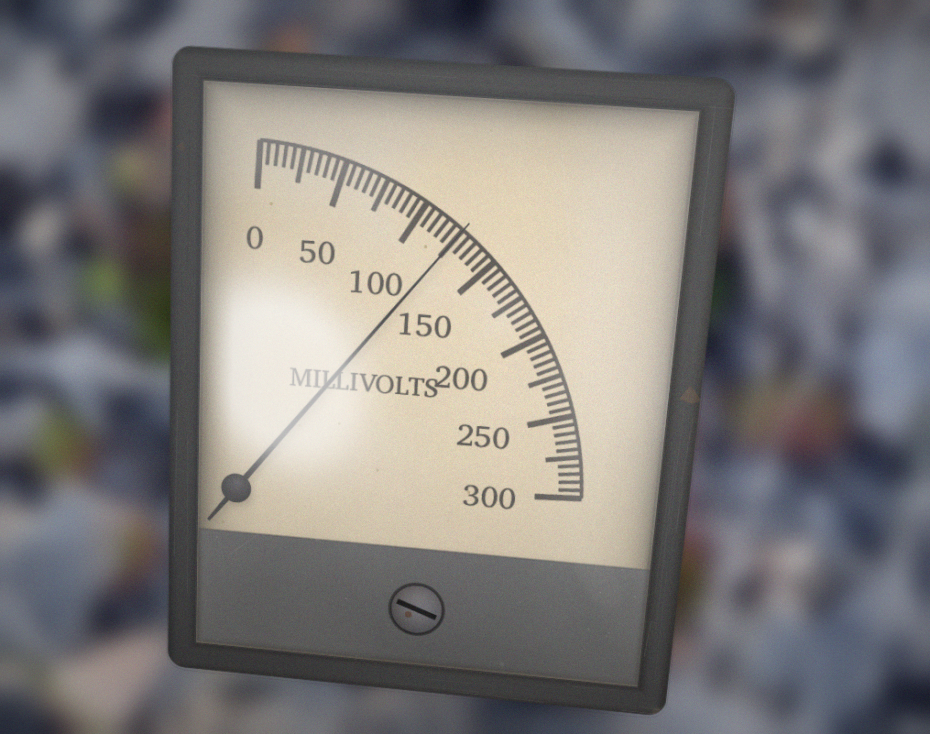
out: **125** mV
